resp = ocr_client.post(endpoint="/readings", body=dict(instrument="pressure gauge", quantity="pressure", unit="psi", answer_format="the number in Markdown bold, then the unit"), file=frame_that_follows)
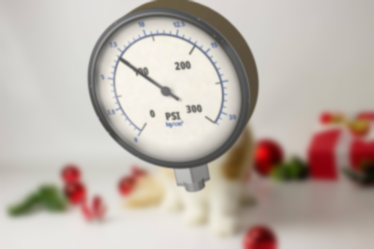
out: **100** psi
